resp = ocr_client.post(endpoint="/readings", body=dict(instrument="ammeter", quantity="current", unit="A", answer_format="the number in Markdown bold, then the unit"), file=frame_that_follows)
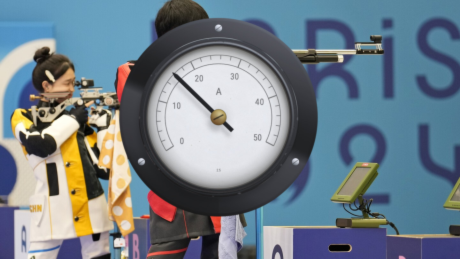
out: **16** A
